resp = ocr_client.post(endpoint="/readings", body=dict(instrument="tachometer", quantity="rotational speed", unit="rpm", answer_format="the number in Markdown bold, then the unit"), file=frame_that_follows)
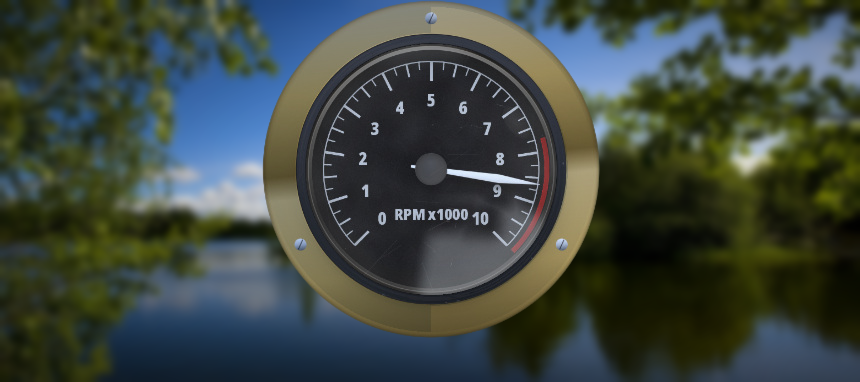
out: **8625** rpm
